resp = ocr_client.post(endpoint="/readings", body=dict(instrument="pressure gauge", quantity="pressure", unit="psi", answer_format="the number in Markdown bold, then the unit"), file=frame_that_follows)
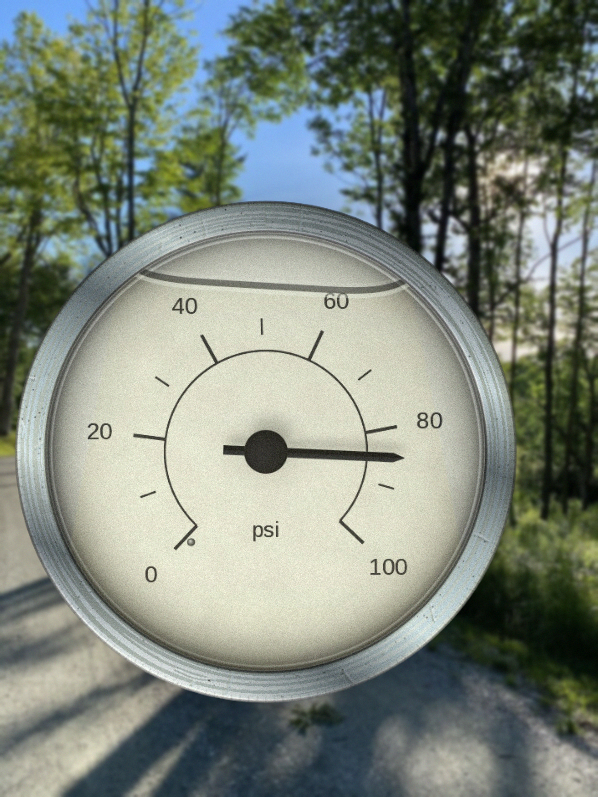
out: **85** psi
